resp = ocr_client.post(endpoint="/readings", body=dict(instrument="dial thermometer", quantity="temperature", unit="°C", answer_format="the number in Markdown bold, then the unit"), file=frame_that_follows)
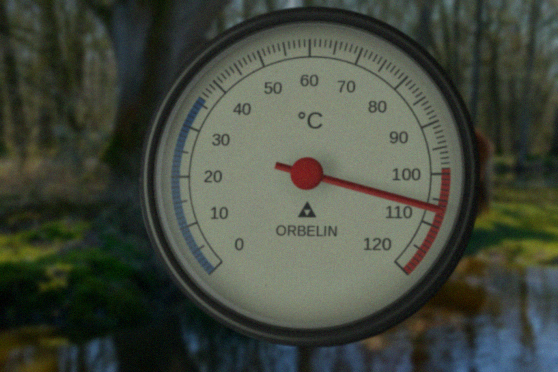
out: **107** °C
